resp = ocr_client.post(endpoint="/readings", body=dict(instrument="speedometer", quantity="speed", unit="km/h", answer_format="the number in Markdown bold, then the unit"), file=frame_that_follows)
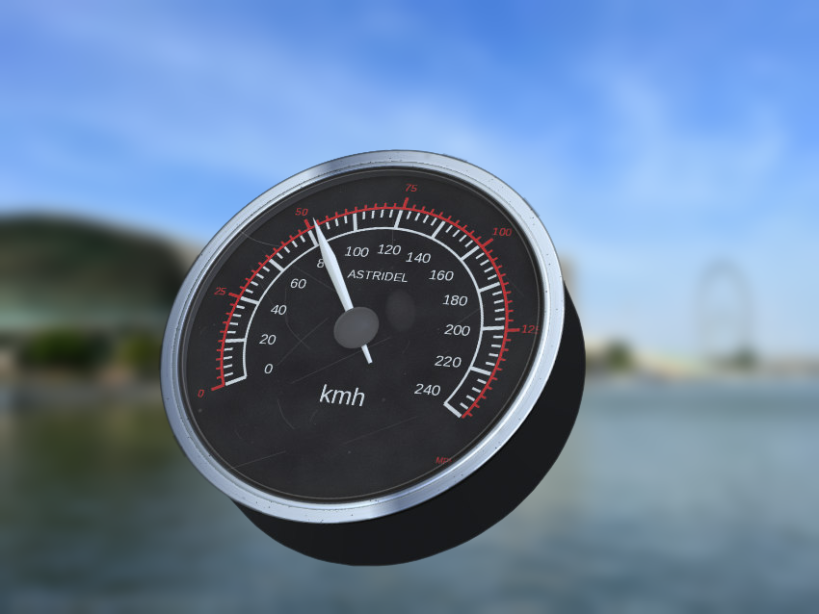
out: **84** km/h
